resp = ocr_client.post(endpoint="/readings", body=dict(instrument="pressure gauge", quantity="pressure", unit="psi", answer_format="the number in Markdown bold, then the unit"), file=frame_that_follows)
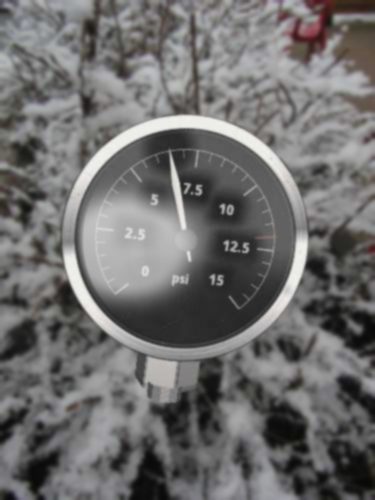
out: **6.5** psi
